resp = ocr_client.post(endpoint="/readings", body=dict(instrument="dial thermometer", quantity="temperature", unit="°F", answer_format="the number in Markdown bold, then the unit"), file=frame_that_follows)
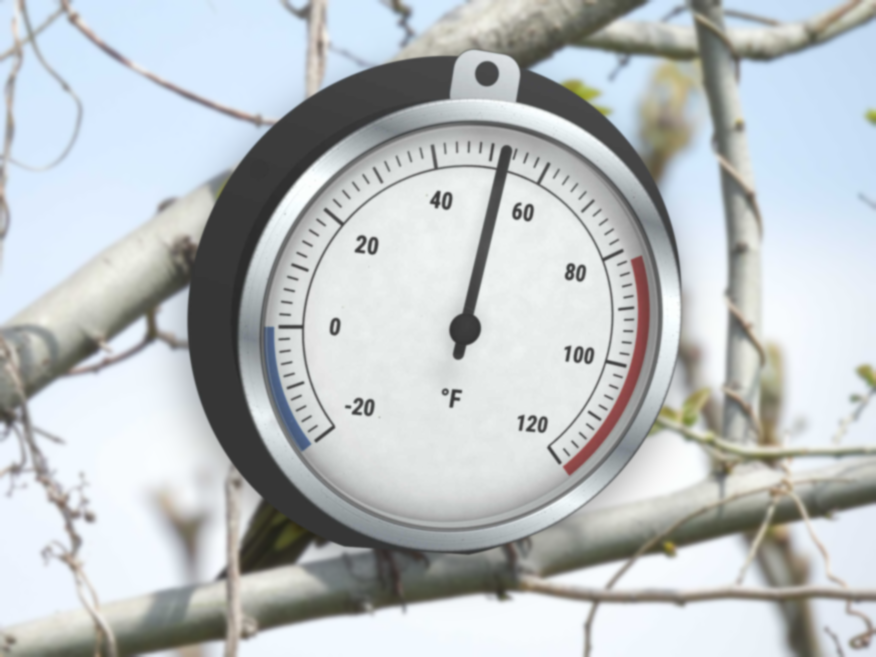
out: **52** °F
